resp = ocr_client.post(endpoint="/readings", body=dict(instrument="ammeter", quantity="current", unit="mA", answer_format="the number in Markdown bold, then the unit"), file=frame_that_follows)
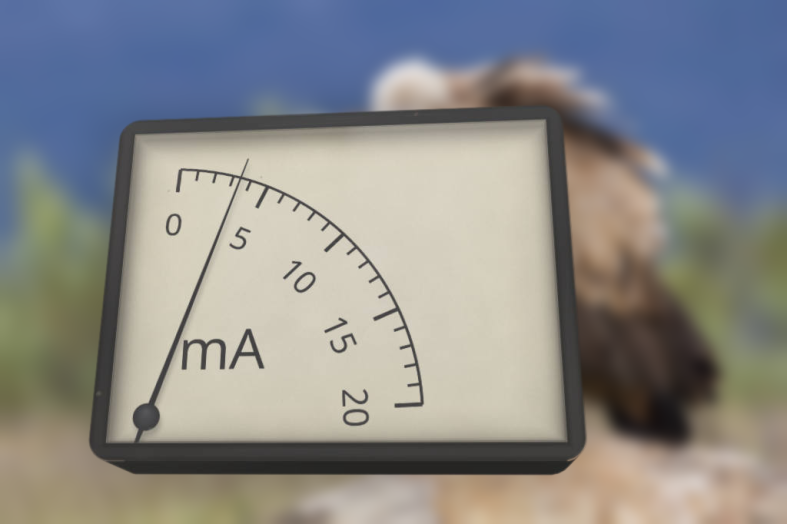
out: **3.5** mA
